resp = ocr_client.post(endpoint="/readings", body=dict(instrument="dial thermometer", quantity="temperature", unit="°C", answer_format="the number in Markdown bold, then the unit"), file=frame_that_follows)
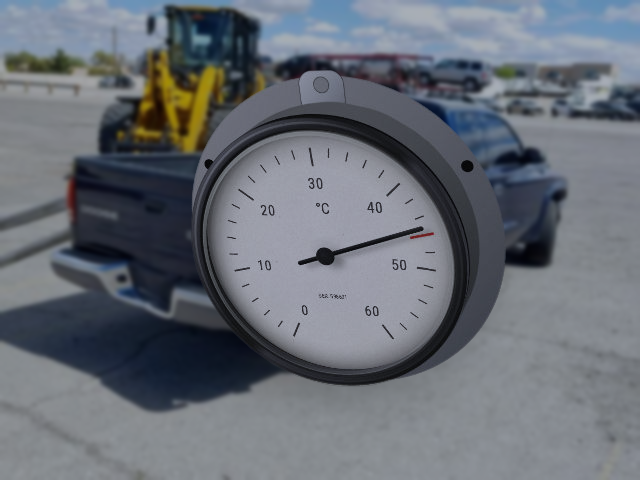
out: **45** °C
